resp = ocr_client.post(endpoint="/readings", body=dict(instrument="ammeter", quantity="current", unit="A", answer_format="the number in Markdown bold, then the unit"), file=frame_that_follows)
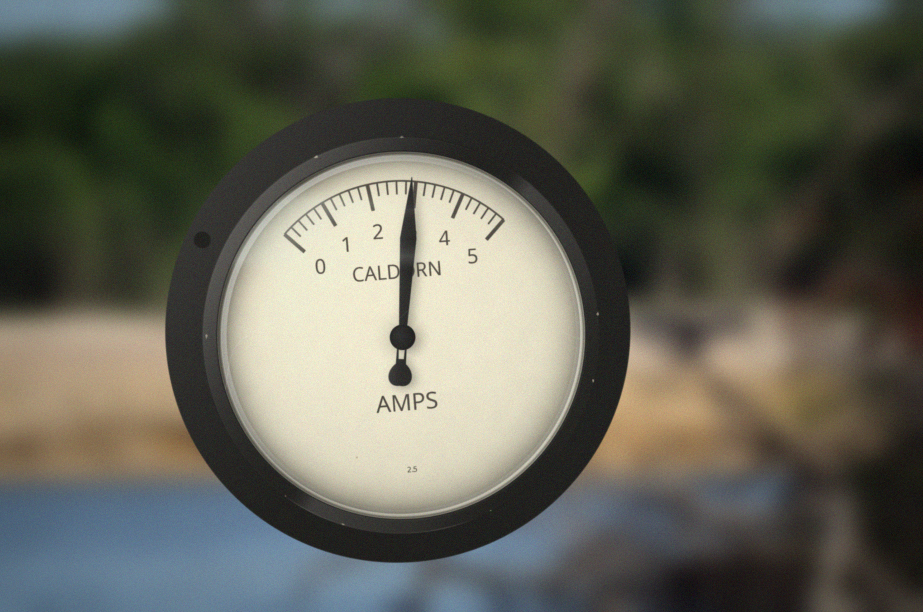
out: **2.9** A
